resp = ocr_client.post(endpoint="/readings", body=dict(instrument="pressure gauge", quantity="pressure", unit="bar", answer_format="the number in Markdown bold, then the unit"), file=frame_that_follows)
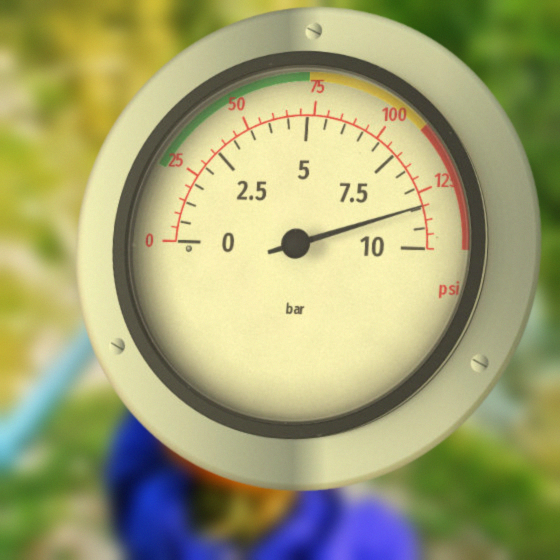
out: **9** bar
